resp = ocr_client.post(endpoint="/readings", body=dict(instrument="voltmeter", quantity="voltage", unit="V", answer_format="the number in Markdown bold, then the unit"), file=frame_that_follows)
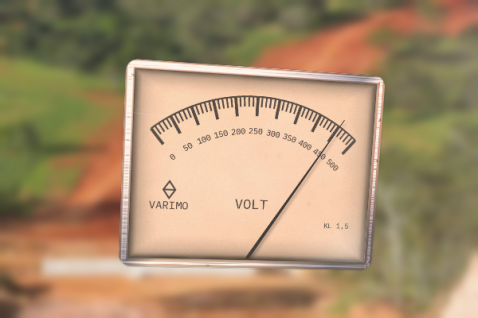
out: **450** V
